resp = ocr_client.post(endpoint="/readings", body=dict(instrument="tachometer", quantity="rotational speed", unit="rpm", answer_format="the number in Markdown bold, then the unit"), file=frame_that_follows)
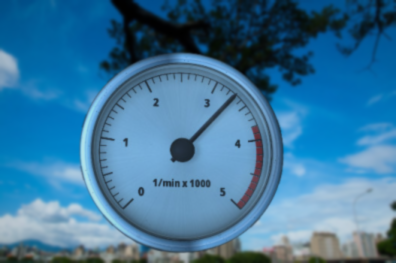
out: **3300** rpm
